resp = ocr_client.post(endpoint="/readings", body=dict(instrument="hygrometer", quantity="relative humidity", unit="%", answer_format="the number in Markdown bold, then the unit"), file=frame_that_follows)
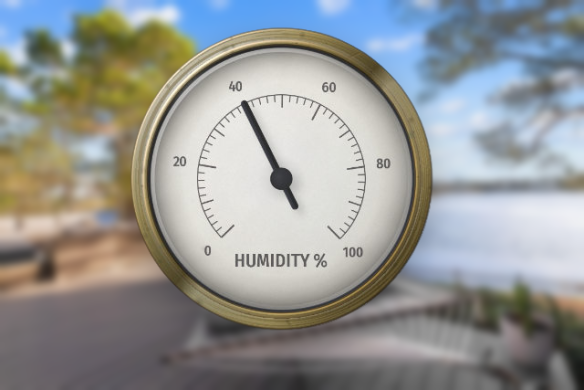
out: **40** %
